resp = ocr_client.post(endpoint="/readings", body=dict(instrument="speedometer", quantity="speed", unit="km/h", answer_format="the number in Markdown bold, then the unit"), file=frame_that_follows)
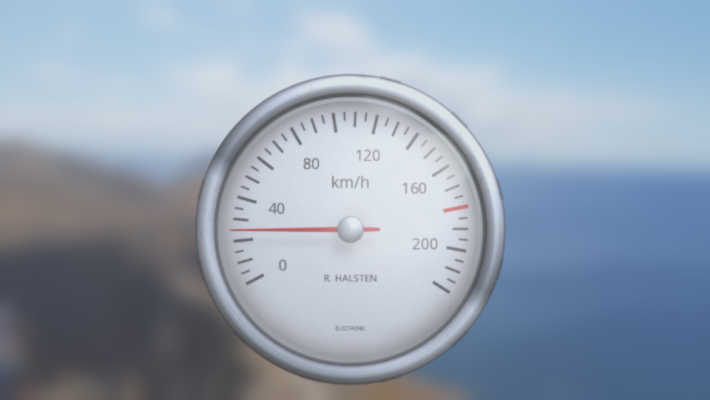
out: **25** km/h
